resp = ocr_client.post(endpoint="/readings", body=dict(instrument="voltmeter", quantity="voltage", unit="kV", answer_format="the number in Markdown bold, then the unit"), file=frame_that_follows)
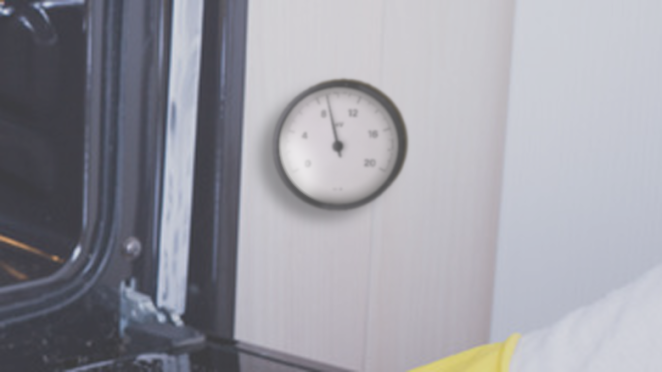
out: **9** kV
